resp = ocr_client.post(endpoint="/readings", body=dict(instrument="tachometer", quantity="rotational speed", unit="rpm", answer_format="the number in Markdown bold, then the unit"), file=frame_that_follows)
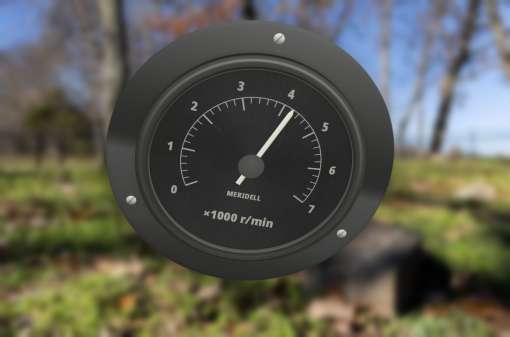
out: **4200** rpm
